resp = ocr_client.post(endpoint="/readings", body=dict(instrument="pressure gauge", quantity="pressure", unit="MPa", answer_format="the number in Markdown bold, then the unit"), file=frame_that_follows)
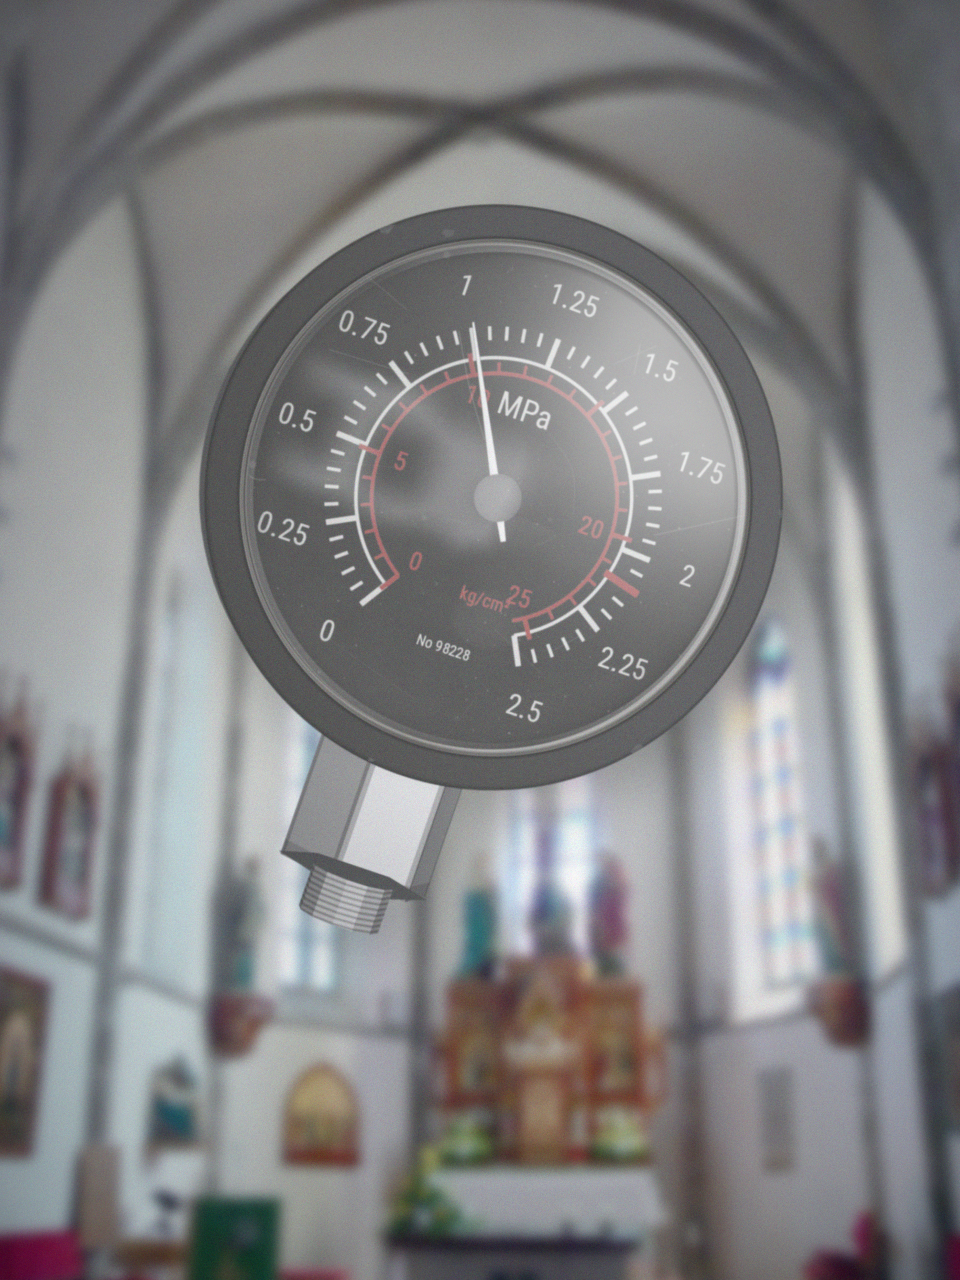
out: **1** MPa
